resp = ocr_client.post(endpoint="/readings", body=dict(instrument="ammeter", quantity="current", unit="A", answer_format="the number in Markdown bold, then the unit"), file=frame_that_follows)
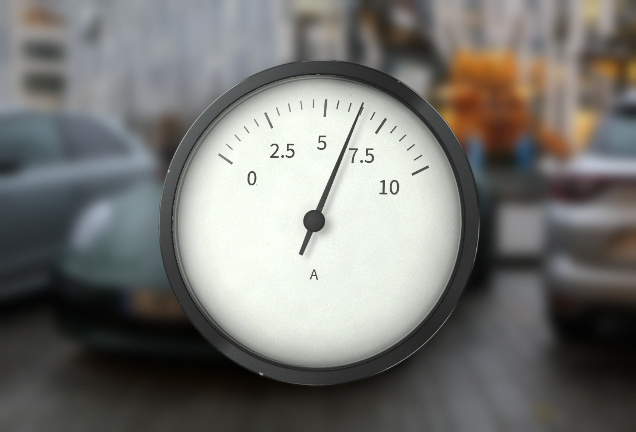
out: **6.5** A
